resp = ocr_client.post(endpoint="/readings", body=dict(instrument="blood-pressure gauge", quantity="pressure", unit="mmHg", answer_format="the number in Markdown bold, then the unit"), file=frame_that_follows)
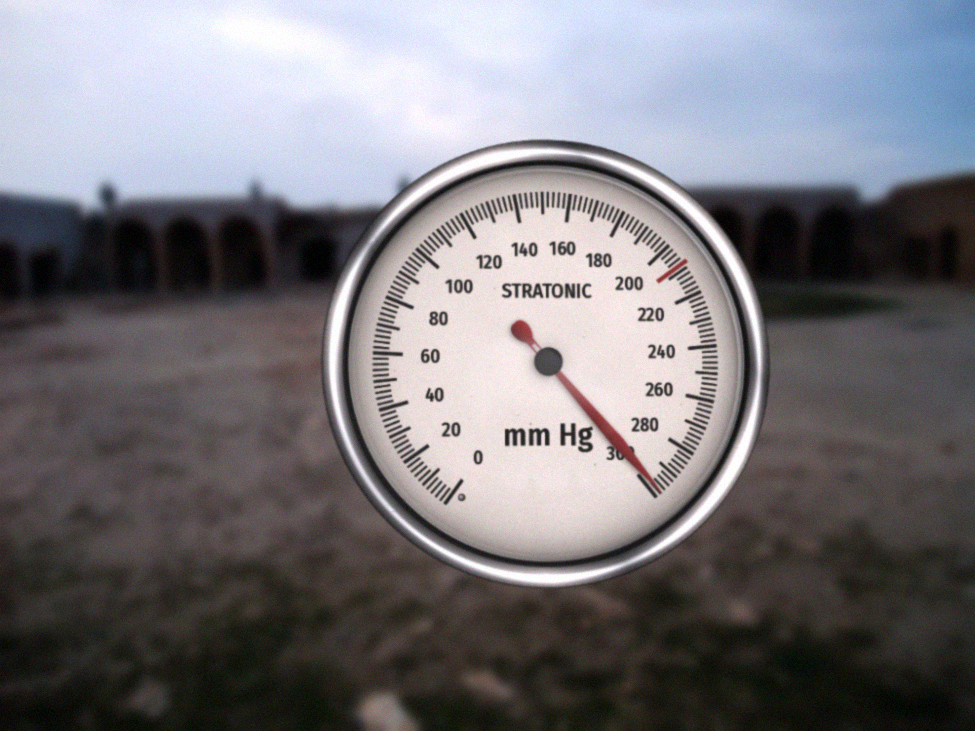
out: **298** mmHg
